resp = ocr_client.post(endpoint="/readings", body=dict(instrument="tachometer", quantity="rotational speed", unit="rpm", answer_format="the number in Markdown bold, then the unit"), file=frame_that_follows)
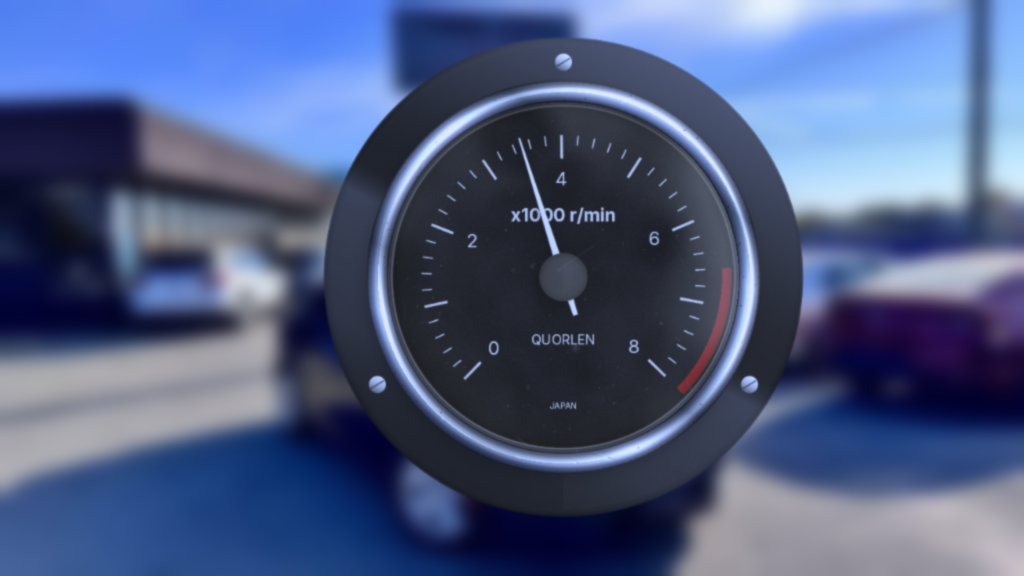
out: **3500** rpm
